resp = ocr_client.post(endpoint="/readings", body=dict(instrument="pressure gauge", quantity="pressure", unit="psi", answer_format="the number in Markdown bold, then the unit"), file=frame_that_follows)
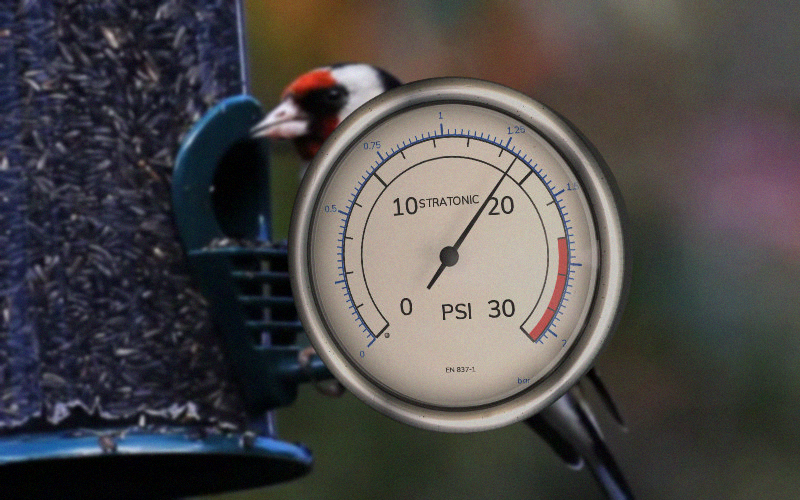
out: **19** psi
